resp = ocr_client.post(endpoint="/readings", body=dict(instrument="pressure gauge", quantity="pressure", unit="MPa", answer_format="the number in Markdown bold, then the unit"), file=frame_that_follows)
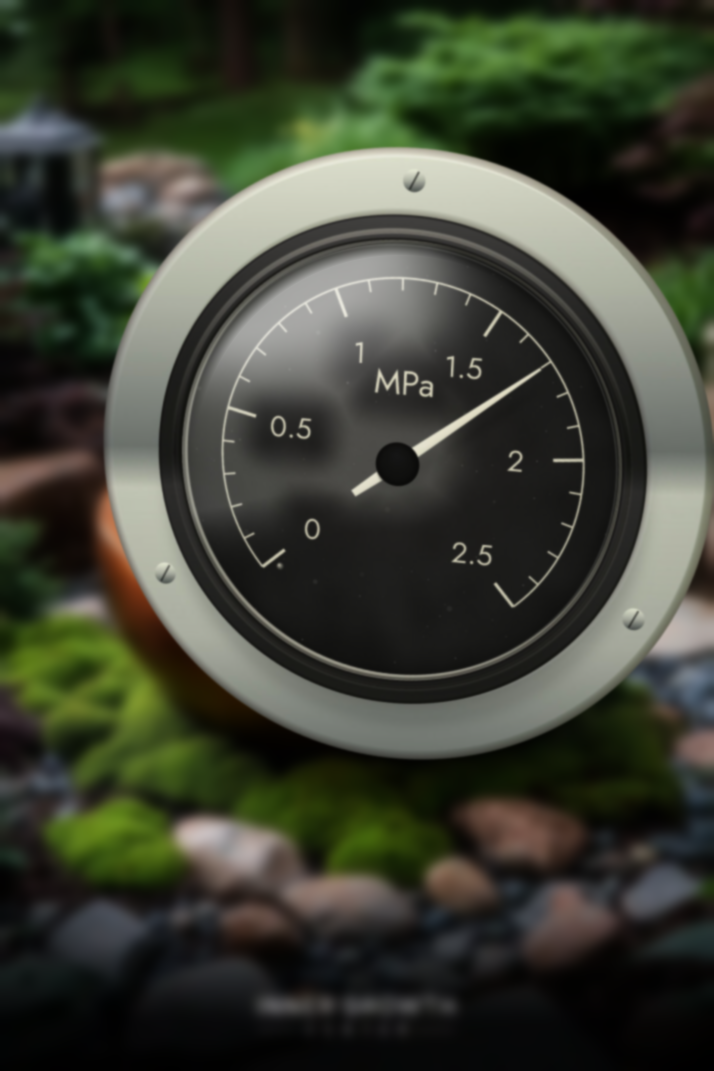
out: **1.7** MPa
